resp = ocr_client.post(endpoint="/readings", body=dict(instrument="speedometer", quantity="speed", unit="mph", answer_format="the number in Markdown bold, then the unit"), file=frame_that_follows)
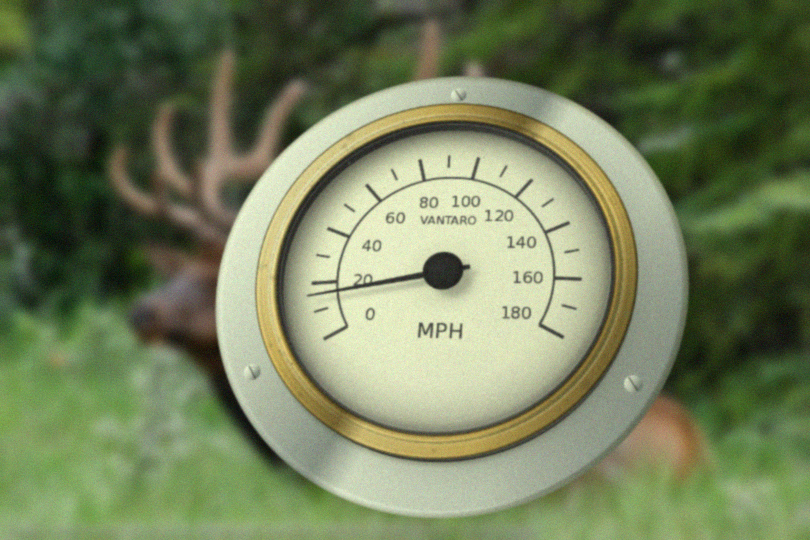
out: **15** mph
